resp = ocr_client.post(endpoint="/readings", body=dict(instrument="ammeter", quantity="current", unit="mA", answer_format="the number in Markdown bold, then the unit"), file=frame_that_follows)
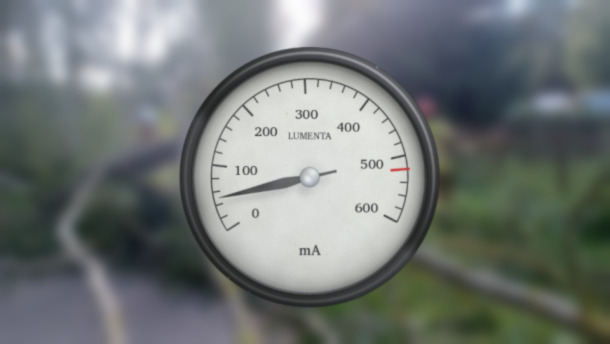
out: **50** mA
